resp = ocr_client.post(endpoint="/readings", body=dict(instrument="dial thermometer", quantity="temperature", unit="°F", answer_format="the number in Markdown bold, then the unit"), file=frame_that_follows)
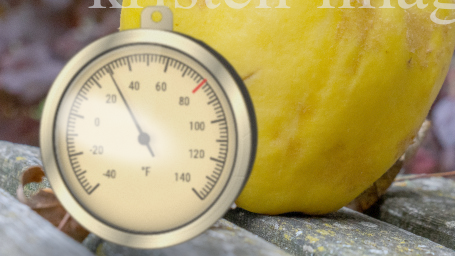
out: **30** °F
